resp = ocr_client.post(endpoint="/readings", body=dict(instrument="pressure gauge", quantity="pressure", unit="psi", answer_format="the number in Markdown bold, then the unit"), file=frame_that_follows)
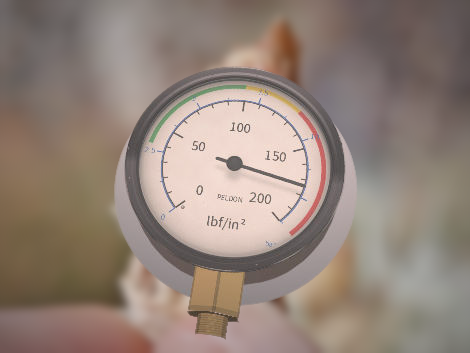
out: **175** psi
